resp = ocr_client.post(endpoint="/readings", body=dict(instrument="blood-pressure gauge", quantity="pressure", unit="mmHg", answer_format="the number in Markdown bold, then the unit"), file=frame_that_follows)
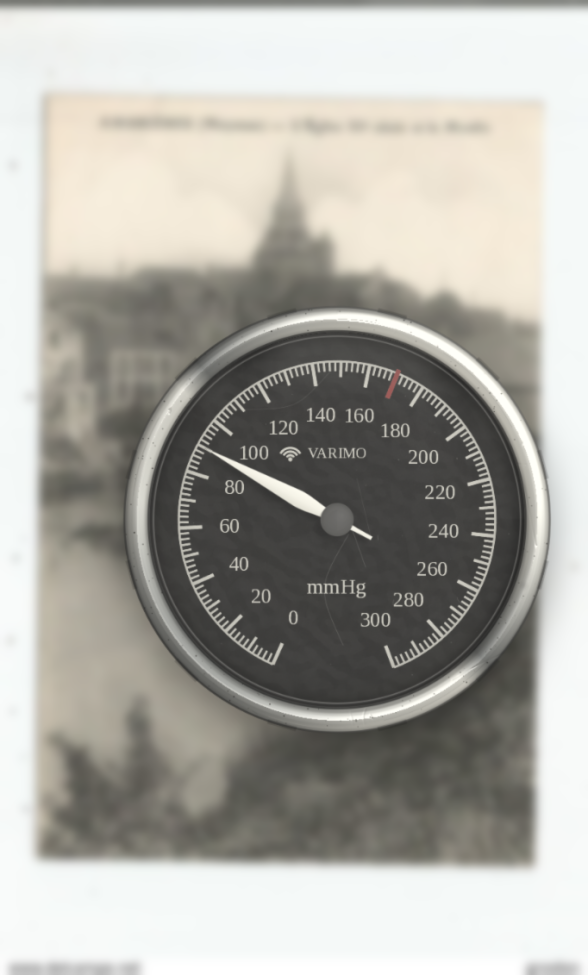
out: **90** mmHg
